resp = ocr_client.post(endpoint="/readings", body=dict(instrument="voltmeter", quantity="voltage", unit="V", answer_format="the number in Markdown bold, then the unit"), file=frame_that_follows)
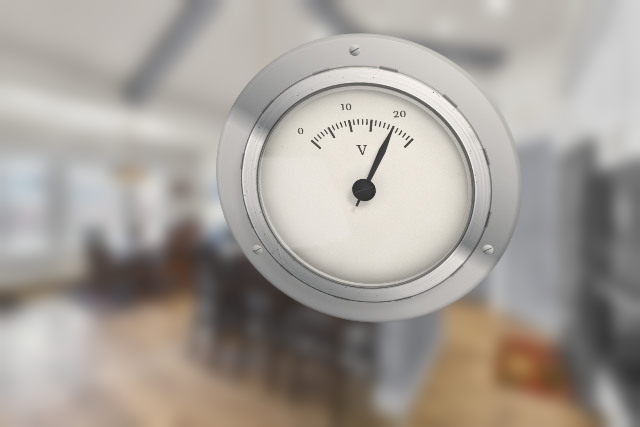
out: **20** V
